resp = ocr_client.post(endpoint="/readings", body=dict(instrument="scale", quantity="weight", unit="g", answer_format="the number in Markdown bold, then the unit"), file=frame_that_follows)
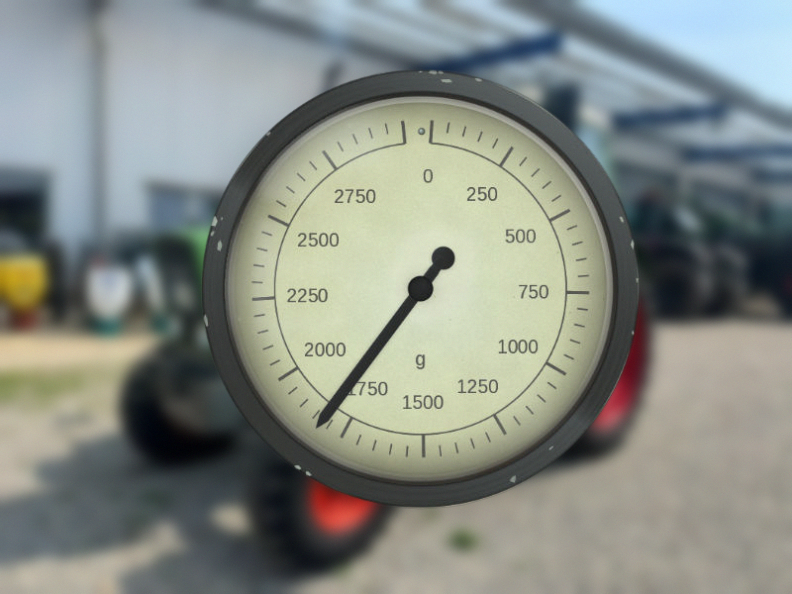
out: **1825** g
